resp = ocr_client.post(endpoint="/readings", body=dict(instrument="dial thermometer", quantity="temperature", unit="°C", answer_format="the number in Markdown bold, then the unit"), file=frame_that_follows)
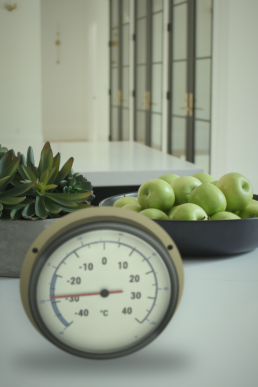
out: **-27.5** °C
